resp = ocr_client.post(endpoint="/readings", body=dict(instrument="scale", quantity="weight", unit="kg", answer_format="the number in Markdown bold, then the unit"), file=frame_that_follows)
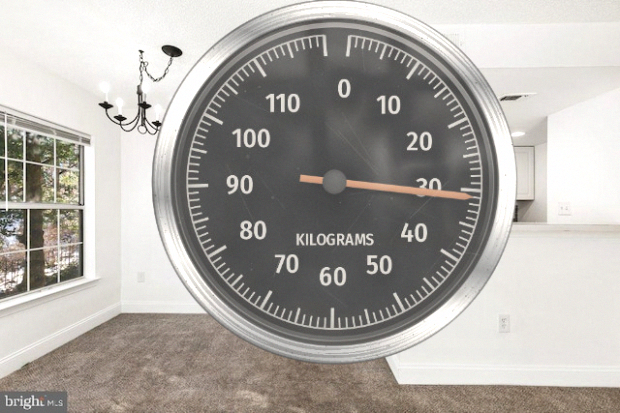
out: **31** kg
